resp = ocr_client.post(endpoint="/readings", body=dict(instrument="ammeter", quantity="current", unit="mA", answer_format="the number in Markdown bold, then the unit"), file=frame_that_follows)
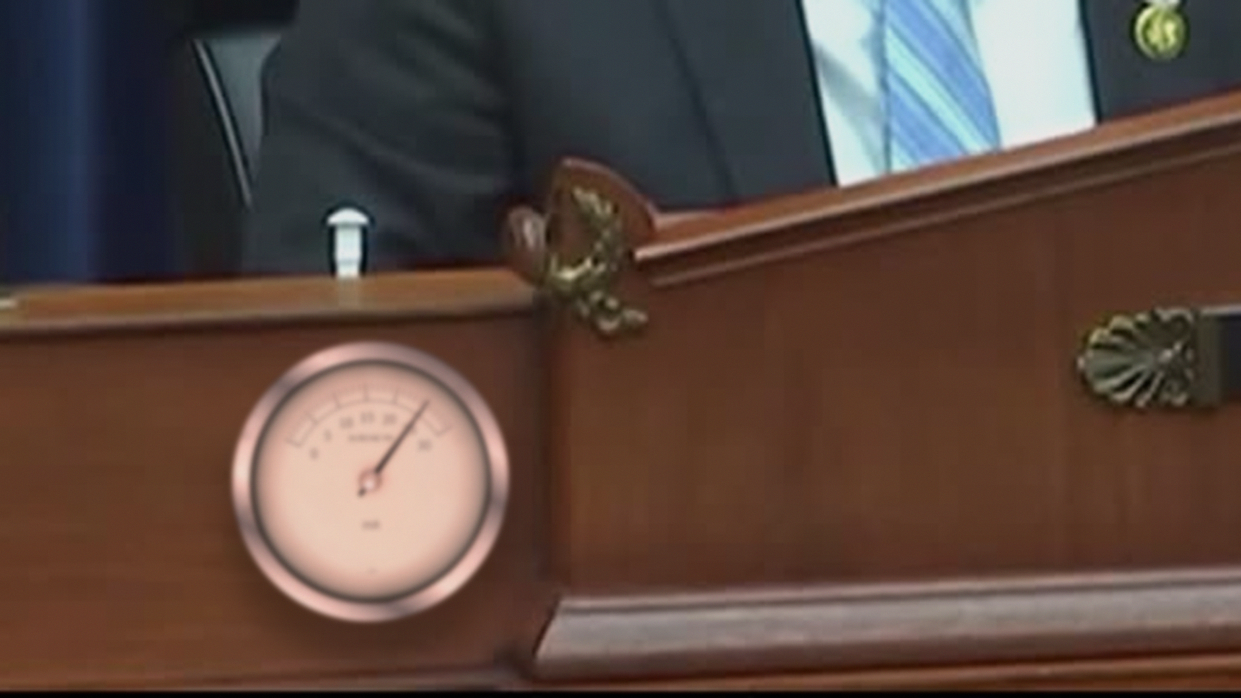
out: **25** mA
